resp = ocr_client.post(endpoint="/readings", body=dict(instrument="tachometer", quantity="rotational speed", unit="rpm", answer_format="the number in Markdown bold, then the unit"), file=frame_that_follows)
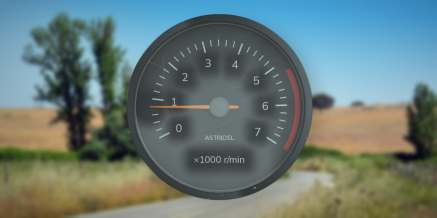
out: **800** rpm
